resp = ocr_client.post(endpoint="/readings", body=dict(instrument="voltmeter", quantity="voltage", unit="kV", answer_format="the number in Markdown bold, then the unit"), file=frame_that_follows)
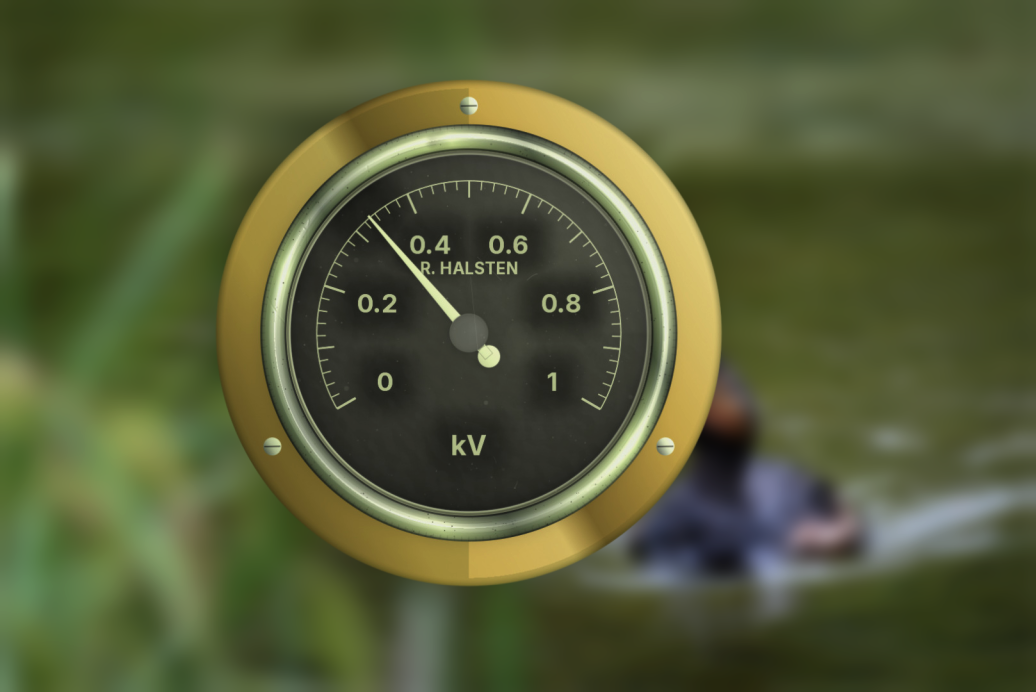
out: **0.33** kV
